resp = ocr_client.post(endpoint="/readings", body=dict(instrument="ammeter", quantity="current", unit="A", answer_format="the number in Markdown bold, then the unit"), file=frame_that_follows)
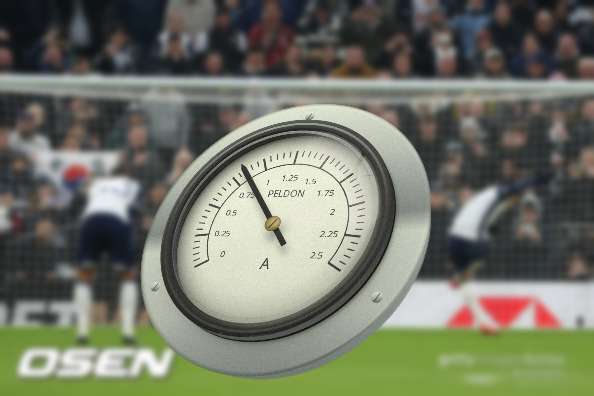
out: **0.85** A
